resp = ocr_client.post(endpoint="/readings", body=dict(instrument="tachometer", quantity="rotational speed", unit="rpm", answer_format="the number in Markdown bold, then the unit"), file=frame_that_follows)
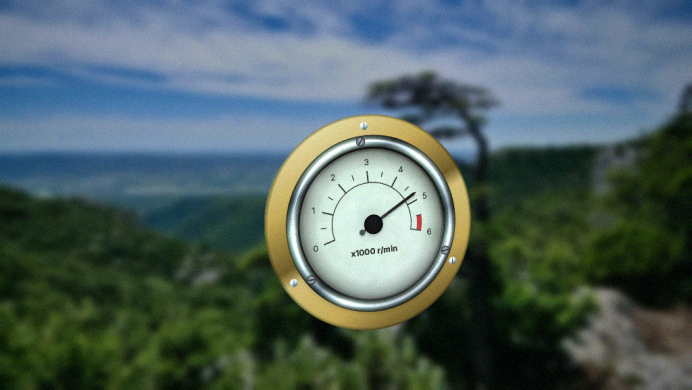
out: **4750** rpm
